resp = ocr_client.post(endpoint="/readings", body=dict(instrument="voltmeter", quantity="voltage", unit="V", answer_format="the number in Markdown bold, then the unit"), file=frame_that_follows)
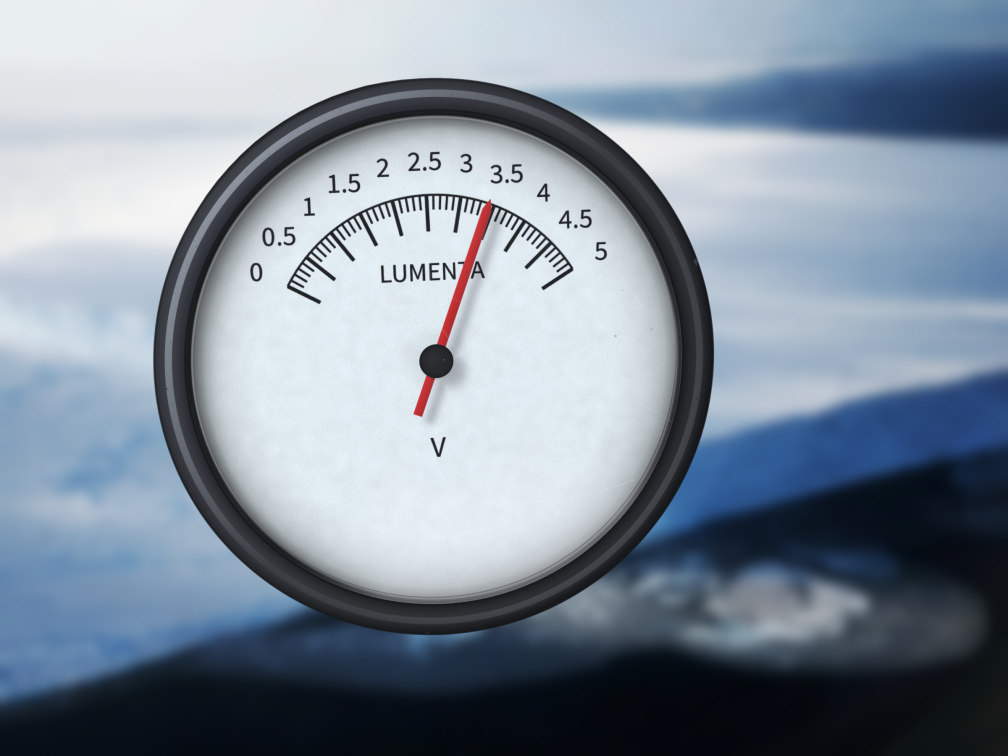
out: **3.4** V
